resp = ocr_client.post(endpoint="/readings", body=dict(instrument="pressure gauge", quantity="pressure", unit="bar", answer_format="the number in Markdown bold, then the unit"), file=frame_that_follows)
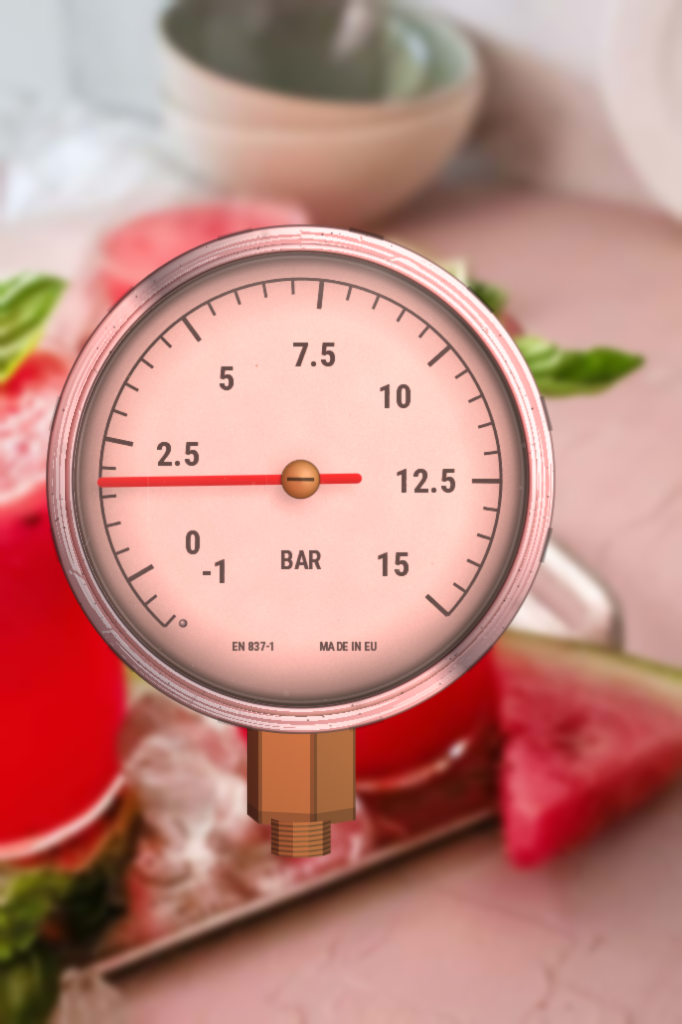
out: **1.75** bar
